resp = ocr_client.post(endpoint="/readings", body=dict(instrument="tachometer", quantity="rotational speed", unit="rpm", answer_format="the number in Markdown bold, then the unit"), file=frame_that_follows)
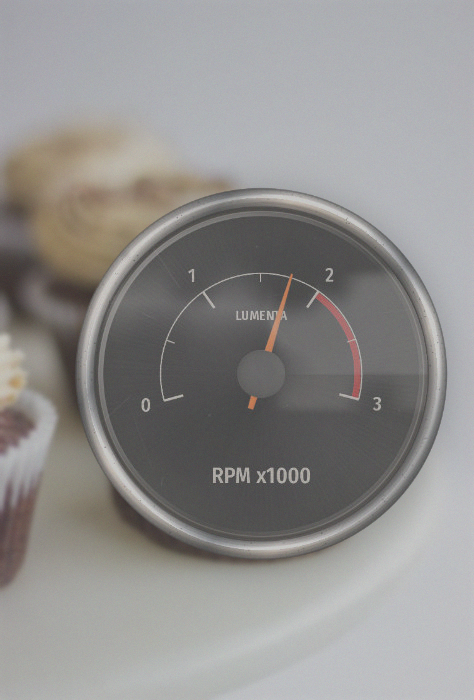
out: **1750** rpm
